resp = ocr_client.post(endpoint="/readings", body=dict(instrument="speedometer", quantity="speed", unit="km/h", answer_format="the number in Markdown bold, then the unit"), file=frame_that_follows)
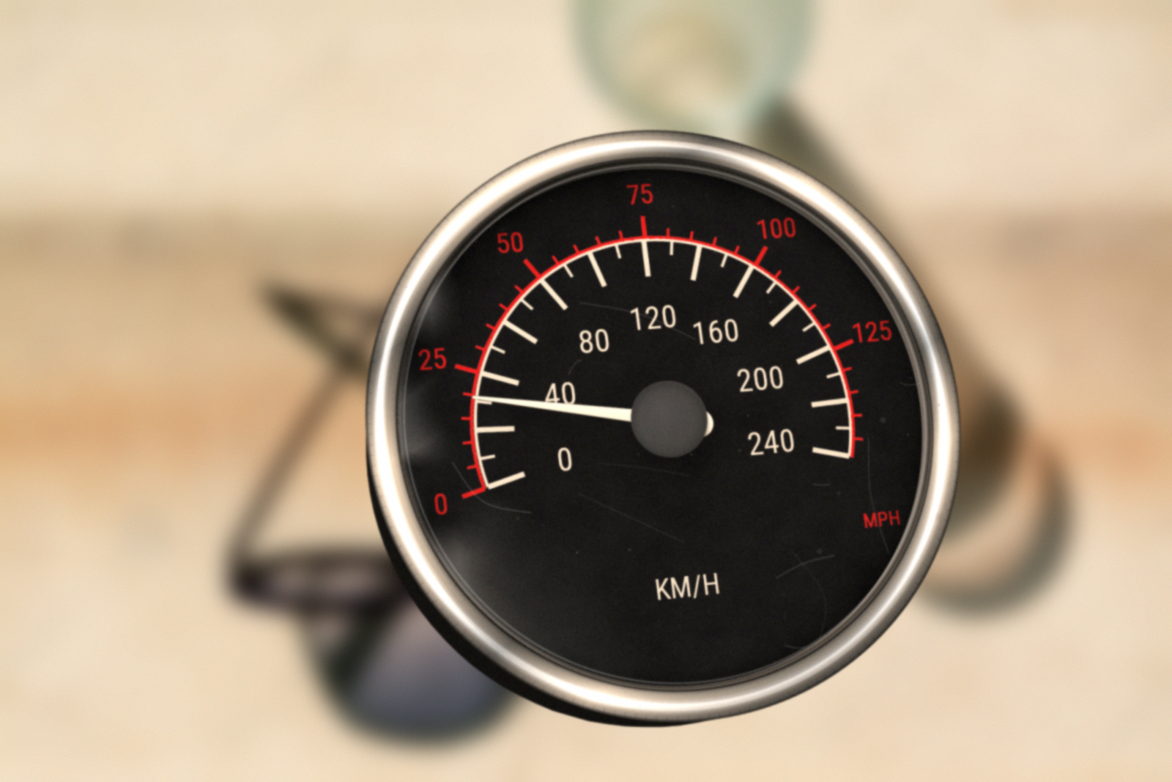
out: **30** km/h
